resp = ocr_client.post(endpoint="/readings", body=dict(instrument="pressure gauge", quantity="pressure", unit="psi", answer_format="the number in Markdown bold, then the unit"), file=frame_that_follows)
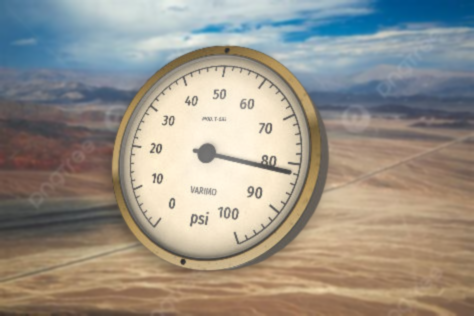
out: **82** psi
